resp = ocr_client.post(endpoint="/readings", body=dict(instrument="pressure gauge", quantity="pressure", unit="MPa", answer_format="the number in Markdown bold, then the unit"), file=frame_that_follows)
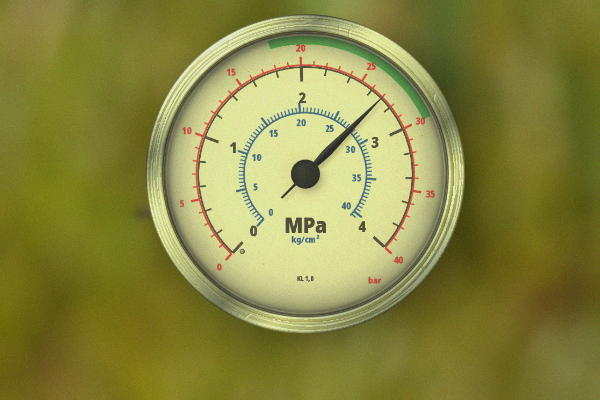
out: **2.7** MPa
